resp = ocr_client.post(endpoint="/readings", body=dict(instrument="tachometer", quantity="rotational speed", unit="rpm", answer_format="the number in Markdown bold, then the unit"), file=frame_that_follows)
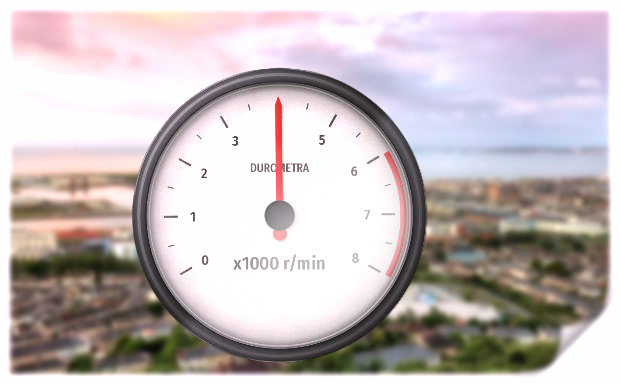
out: **4000** rpm
